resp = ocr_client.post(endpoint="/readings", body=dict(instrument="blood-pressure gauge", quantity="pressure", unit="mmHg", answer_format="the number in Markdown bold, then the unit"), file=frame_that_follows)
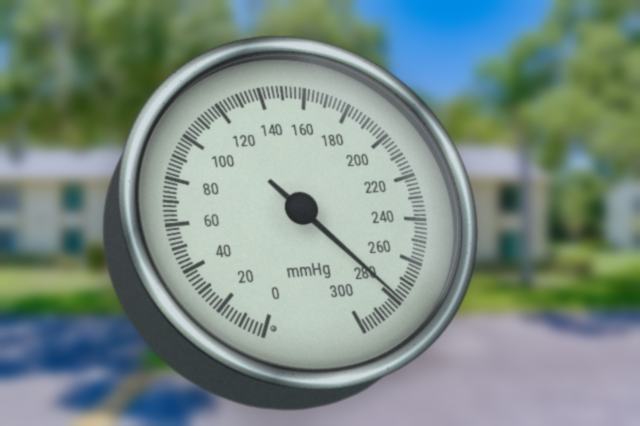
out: **280** mmHg
